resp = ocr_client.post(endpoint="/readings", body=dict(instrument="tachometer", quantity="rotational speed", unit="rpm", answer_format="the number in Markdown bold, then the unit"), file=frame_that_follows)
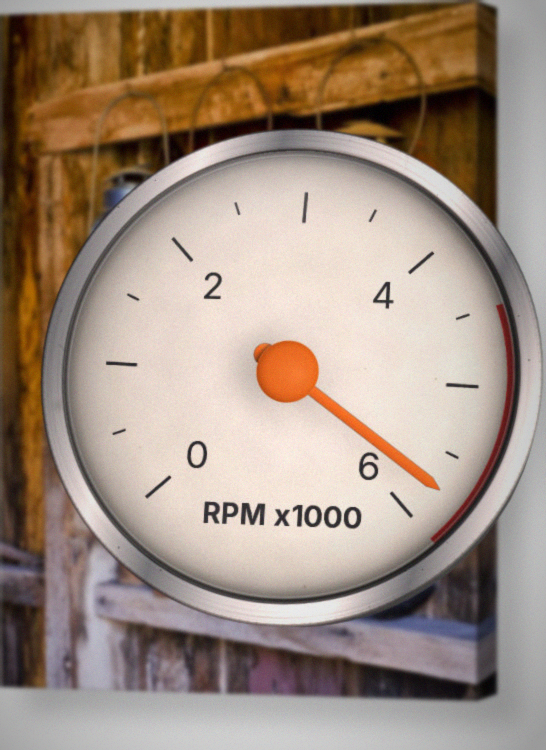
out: **5750** rpm
